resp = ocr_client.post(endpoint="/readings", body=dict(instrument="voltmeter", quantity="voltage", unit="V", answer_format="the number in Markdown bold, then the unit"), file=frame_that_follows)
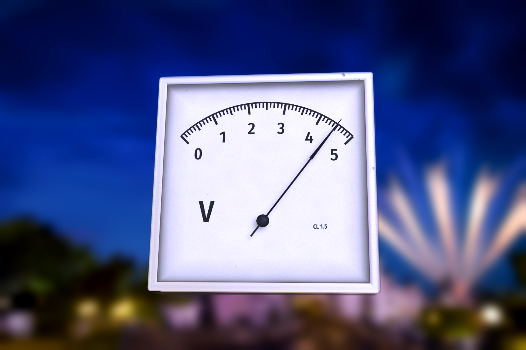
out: **4.5** V
